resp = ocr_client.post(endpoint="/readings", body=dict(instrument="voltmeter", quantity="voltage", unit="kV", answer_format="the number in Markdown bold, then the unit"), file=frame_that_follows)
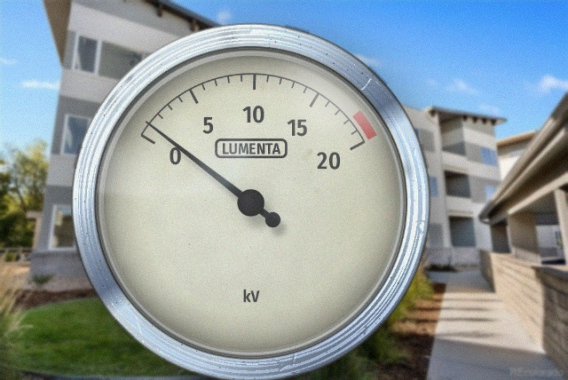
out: **1** kV
